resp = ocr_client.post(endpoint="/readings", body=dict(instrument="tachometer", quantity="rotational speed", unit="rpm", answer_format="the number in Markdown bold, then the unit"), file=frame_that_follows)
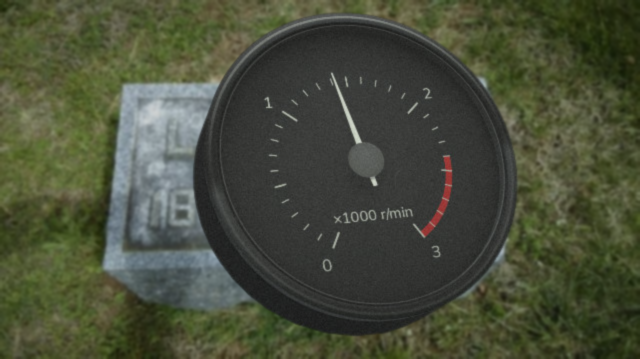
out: **1400** rpm
